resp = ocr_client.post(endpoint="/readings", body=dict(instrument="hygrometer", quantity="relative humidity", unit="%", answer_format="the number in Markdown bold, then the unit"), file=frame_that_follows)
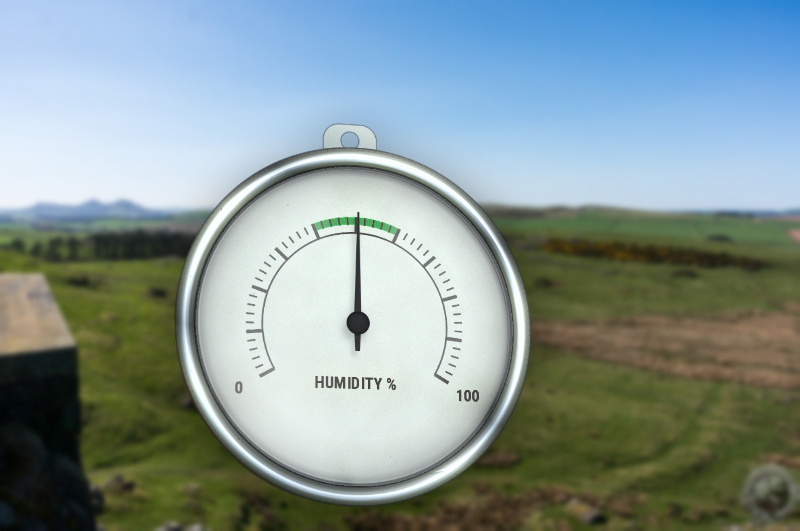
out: **50** %
